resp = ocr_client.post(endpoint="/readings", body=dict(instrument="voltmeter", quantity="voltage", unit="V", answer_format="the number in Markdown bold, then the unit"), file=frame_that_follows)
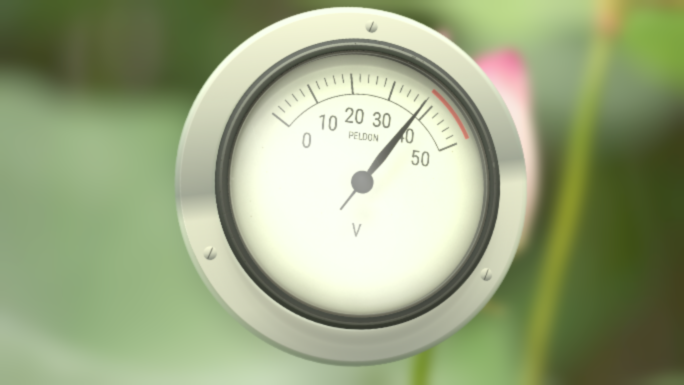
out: **38** V
